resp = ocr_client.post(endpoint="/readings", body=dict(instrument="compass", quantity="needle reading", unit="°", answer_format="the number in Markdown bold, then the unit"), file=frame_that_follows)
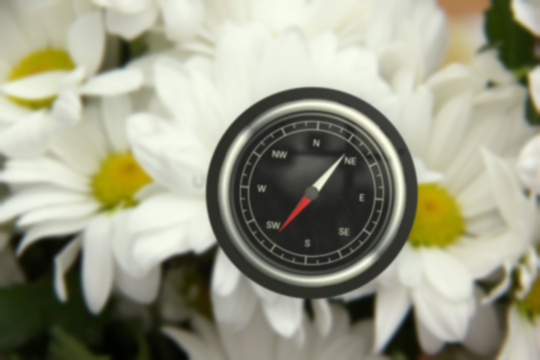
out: **215** °
